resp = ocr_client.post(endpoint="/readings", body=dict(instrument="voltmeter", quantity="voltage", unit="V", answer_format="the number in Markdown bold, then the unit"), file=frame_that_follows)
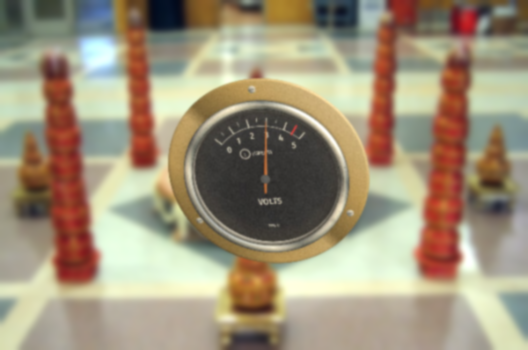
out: **3** V
